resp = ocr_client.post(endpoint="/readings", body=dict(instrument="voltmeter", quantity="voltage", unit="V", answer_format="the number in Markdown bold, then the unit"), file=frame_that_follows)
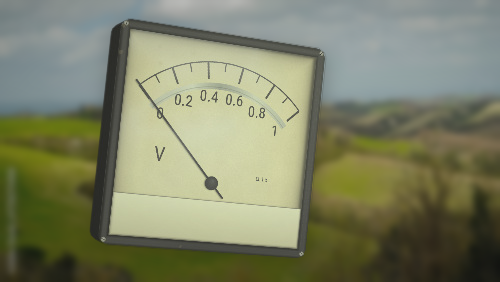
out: **0** V
